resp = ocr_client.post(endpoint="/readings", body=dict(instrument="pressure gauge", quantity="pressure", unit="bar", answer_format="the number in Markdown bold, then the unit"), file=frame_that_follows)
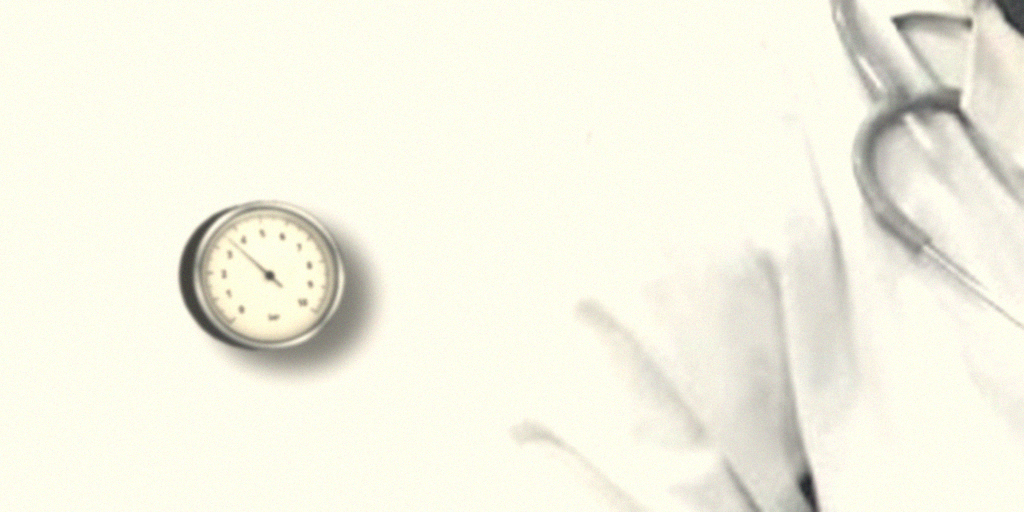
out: **3.5** bar
